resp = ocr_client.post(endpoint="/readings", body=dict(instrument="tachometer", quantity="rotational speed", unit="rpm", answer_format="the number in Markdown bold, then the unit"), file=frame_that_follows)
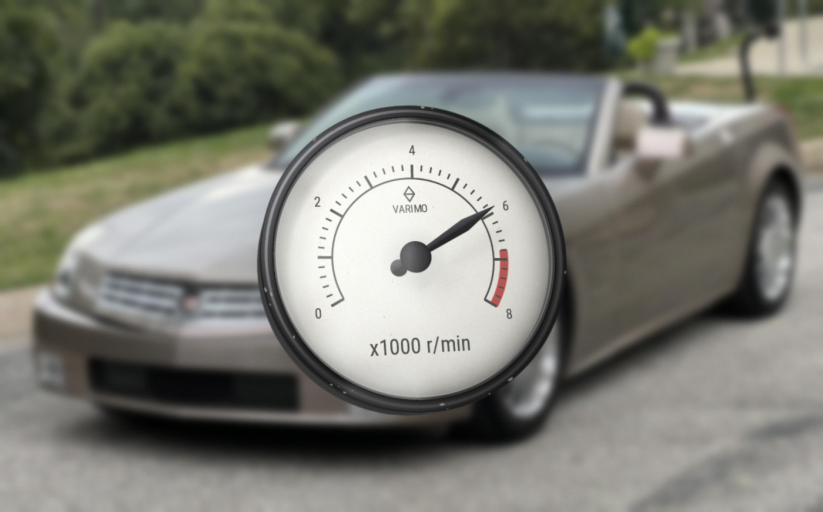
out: **5900** rpm
